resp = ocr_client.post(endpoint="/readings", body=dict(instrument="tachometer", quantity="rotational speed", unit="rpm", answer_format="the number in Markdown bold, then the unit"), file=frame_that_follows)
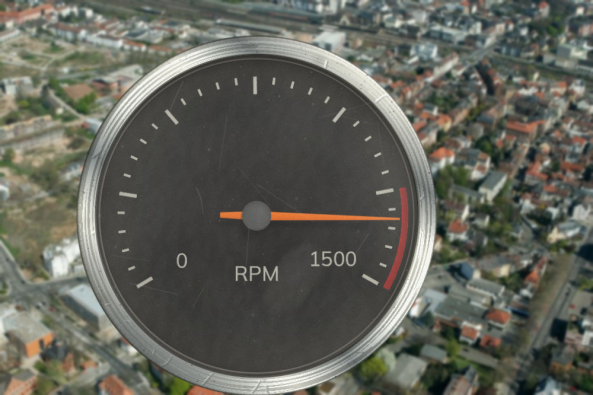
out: **1325** rpm
